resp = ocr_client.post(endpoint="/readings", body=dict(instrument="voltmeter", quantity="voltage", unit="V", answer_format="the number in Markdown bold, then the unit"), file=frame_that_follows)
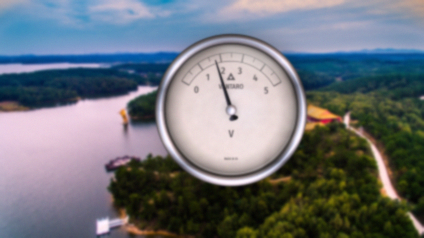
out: **1.75** V
